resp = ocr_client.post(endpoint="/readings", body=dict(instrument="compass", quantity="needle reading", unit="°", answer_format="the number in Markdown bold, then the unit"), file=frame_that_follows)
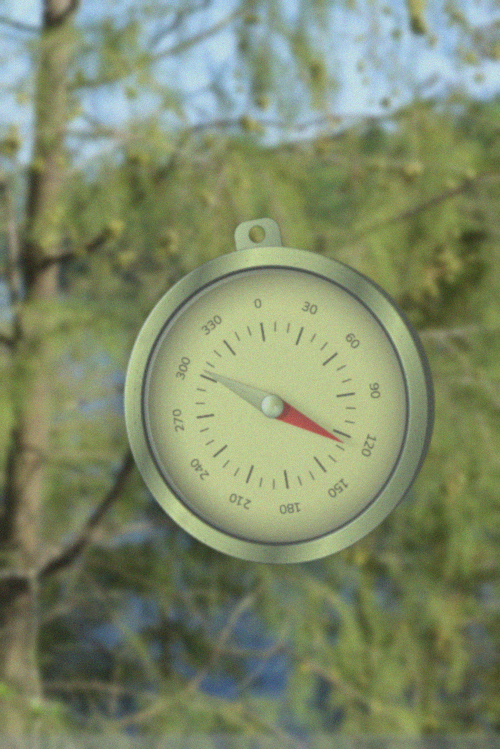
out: **125** °
